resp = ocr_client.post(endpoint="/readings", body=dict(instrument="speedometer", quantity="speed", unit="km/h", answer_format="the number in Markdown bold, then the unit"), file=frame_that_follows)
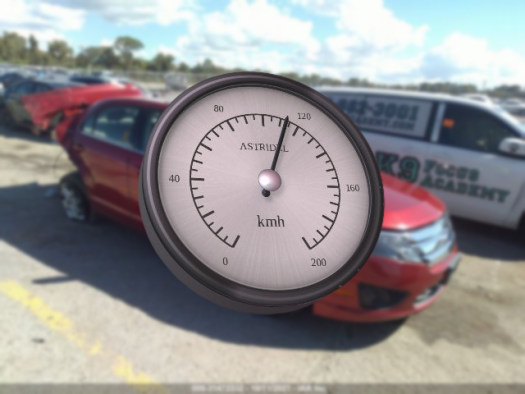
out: **112.5** km/h
